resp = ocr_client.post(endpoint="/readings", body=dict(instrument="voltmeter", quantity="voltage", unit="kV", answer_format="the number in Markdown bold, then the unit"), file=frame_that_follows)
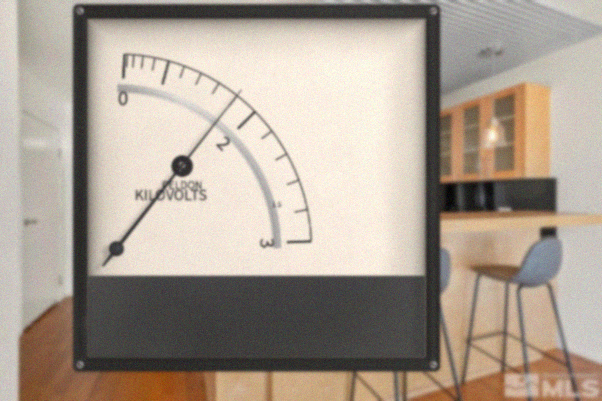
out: **1.8** kV
